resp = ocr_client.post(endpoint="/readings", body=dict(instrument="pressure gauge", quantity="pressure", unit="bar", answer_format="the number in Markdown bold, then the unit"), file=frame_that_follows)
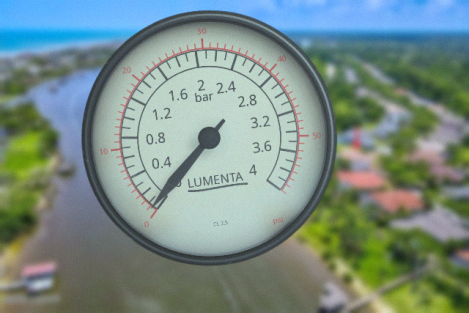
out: **0.05** bar
